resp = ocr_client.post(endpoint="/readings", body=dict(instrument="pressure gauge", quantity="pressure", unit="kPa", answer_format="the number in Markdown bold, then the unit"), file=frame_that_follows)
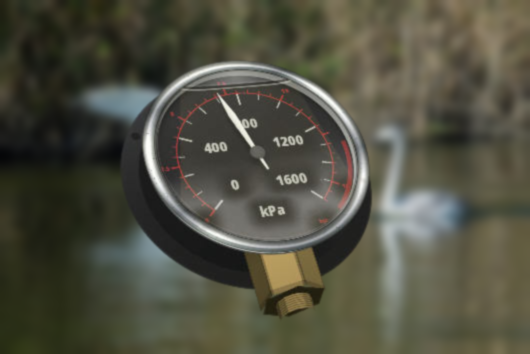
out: **700** kPa
